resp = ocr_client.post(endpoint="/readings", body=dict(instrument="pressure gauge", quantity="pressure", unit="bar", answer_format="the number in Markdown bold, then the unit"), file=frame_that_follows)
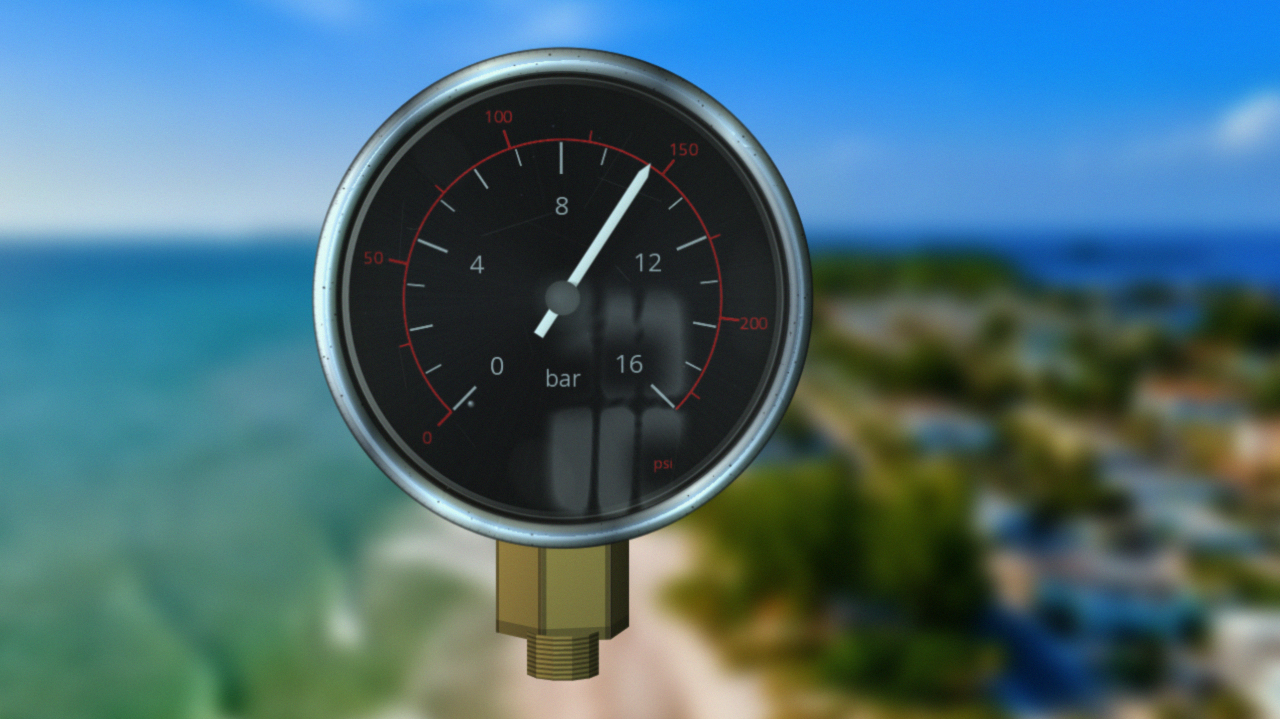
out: **10** bar
